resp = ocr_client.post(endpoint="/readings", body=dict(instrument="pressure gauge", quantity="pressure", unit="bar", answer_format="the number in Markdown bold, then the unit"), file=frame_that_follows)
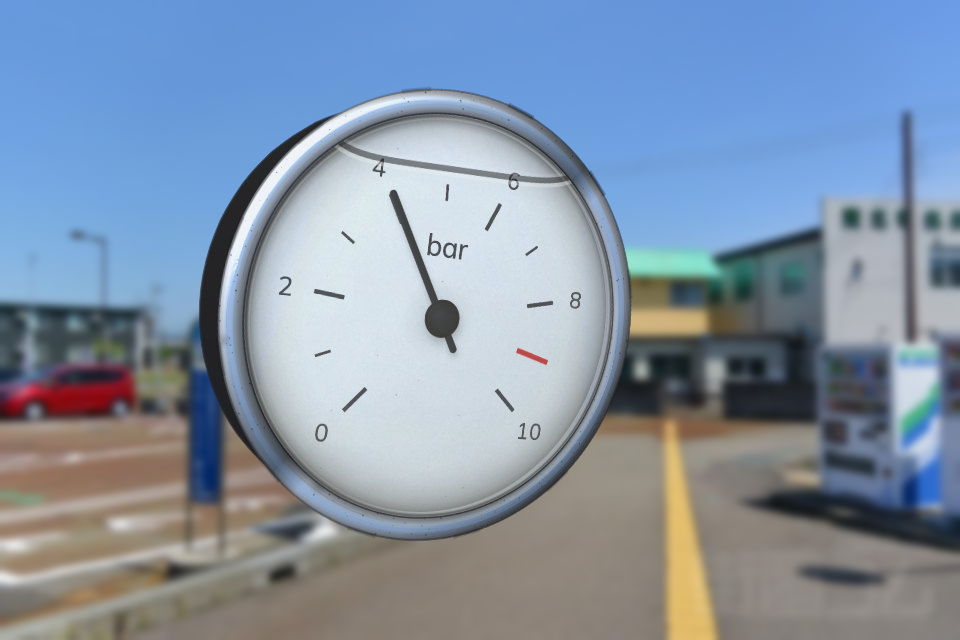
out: **4** bar
